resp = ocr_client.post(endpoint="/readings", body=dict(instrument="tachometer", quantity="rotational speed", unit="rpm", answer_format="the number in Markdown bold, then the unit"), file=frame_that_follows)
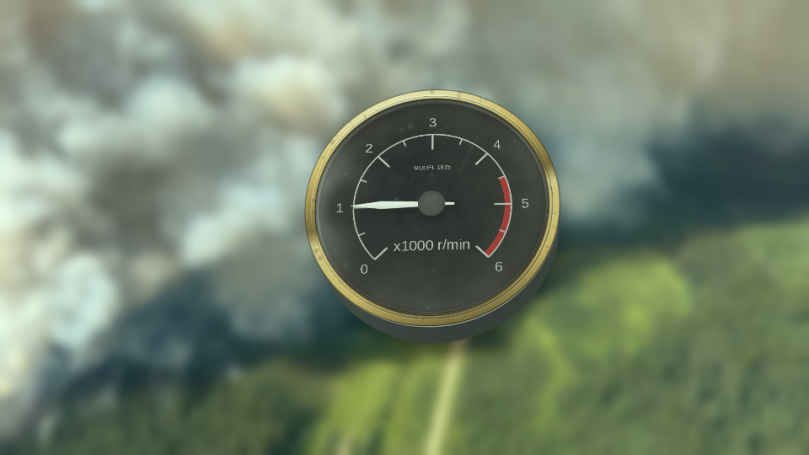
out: **1000** rpm
